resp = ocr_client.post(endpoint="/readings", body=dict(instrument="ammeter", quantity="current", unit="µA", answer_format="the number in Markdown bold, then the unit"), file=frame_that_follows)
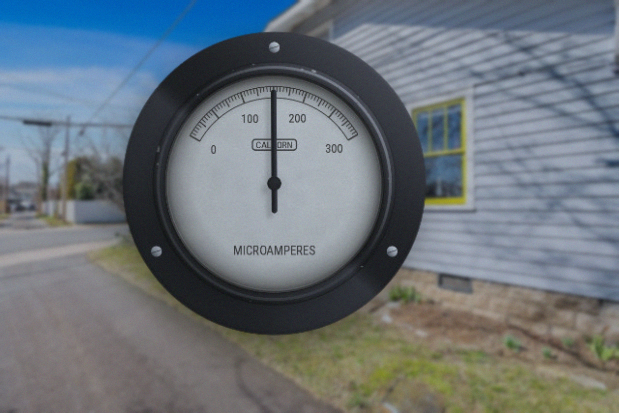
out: **150** µA
